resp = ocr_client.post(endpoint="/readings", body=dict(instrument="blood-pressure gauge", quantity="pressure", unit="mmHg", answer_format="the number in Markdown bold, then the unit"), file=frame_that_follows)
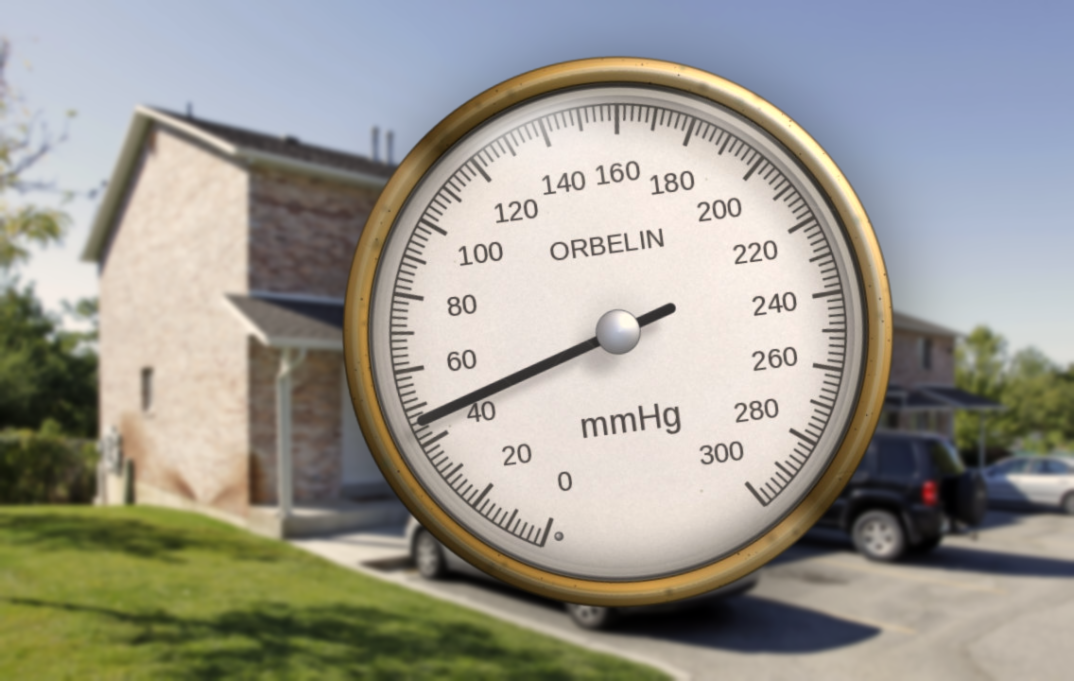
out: **46** mmHg
